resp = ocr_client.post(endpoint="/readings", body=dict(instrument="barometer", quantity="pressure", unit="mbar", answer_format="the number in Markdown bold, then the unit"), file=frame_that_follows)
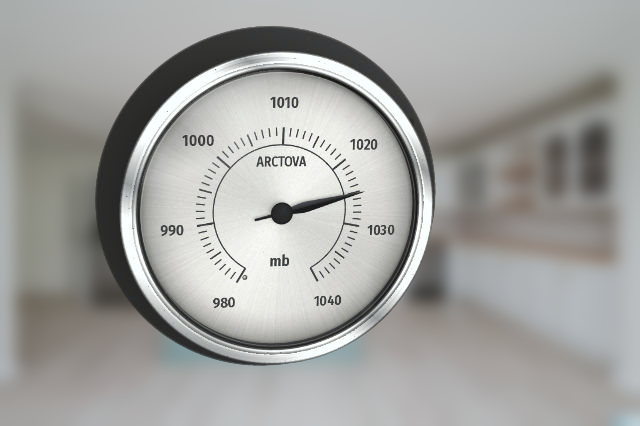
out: **1025** mbar
